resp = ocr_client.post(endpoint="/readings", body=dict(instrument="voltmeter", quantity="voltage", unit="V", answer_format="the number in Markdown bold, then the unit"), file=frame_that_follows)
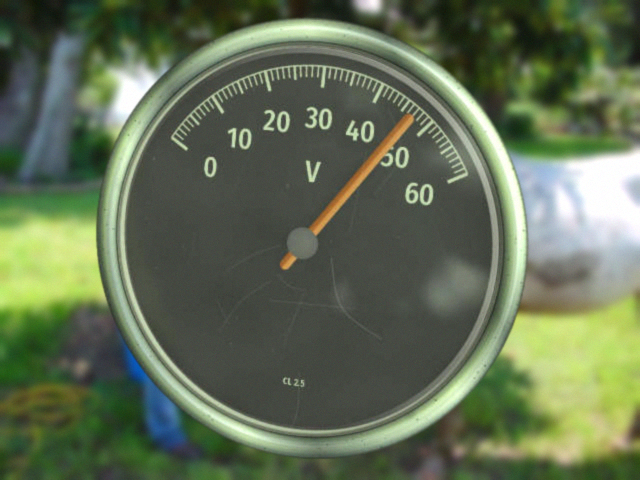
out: **47** V
